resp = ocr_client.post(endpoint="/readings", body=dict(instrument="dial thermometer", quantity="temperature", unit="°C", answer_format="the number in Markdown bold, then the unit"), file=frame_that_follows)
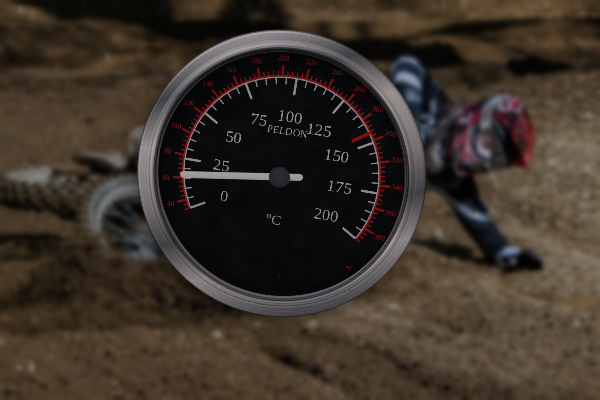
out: **17.5** °C
